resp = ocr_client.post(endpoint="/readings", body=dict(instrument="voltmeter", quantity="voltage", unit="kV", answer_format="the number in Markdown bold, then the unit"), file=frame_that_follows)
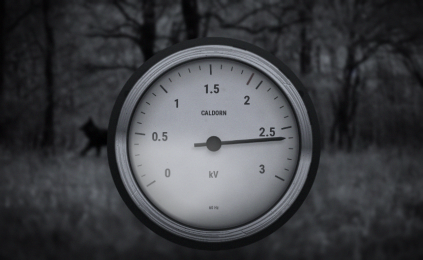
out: **2.6** kV
